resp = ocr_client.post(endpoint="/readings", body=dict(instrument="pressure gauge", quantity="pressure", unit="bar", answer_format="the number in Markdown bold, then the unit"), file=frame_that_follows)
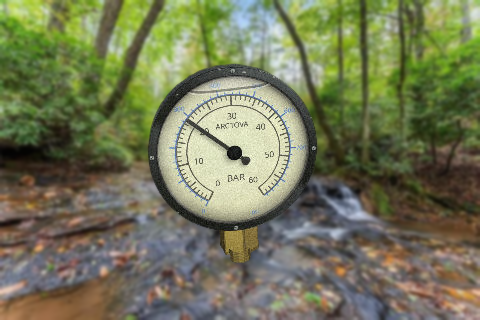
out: **20** bar
